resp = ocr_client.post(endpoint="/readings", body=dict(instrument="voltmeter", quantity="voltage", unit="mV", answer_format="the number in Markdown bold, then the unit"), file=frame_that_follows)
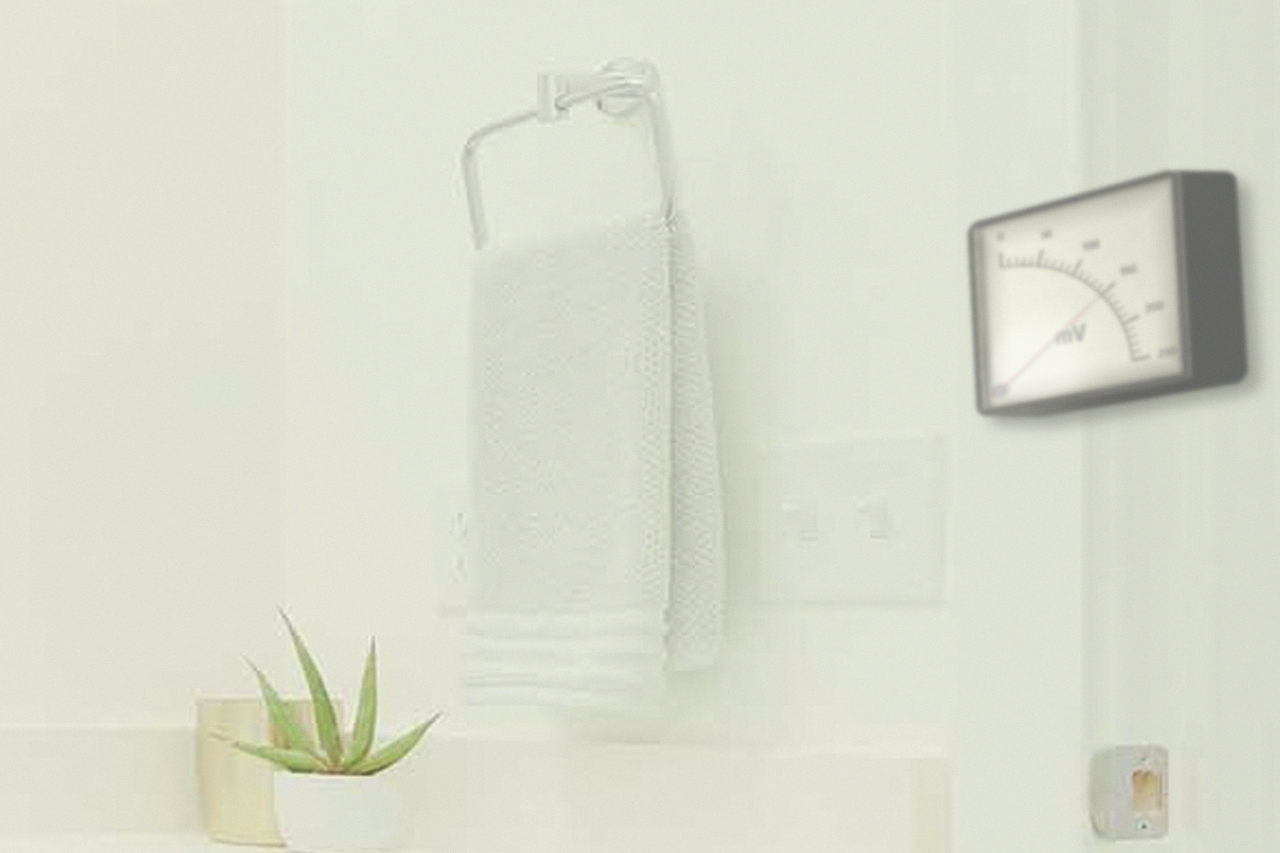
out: **150** mV
